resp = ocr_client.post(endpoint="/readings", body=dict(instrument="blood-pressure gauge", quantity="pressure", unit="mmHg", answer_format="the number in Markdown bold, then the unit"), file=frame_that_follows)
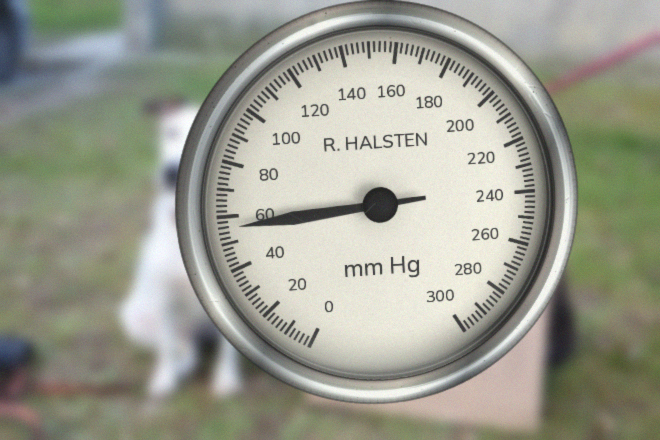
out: **56** mmHg
